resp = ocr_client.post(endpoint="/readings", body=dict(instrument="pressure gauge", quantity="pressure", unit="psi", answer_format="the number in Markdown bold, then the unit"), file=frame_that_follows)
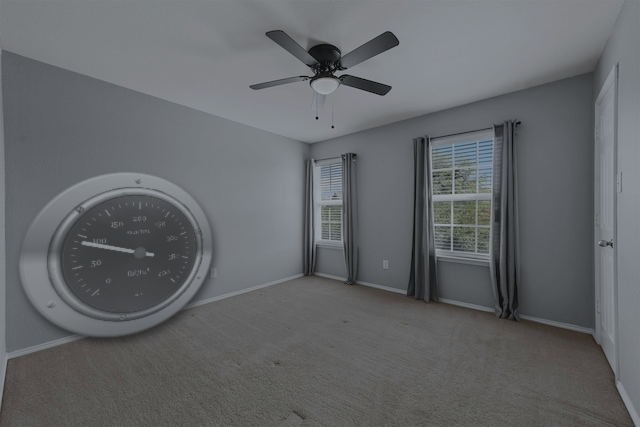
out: **90** psi
